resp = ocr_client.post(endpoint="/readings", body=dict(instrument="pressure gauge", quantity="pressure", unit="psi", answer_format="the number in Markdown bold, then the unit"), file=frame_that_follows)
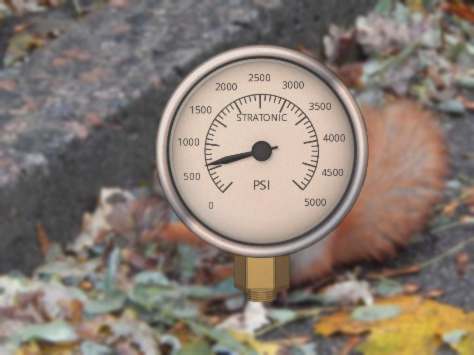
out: **600** psi
